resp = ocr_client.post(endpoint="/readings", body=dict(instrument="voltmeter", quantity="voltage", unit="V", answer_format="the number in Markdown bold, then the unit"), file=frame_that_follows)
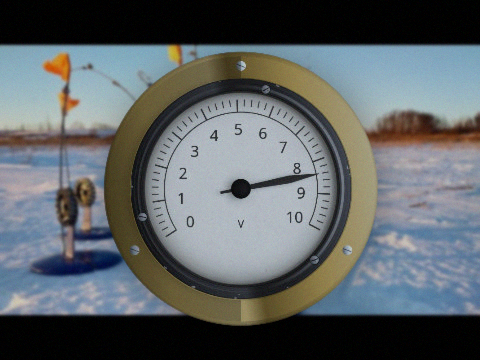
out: **8.4** V
